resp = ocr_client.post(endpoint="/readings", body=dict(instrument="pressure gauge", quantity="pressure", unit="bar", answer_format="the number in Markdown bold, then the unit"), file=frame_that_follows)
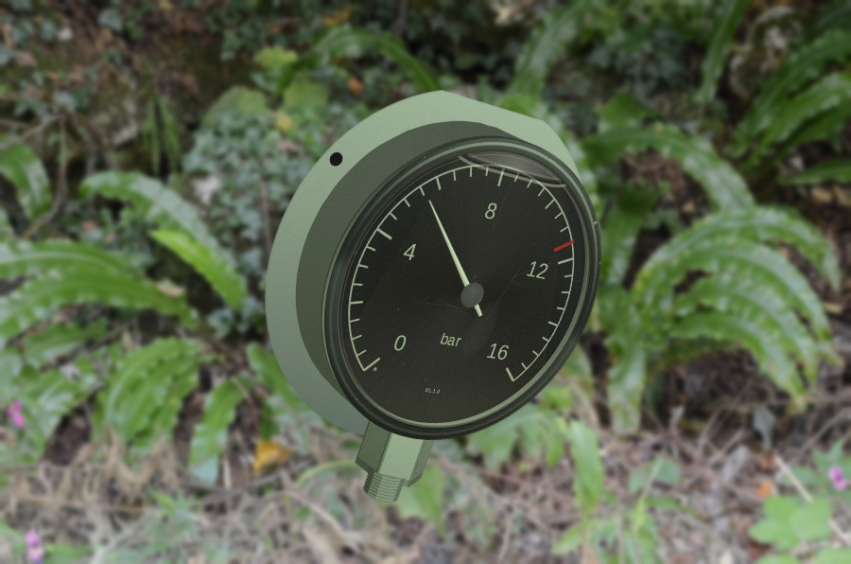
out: **5.5** bar
